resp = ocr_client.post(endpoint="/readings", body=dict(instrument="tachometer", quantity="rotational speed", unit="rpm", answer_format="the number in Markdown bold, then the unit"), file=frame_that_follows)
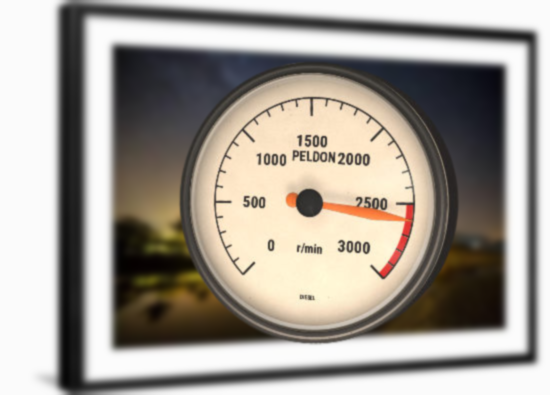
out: **2600** rpm
